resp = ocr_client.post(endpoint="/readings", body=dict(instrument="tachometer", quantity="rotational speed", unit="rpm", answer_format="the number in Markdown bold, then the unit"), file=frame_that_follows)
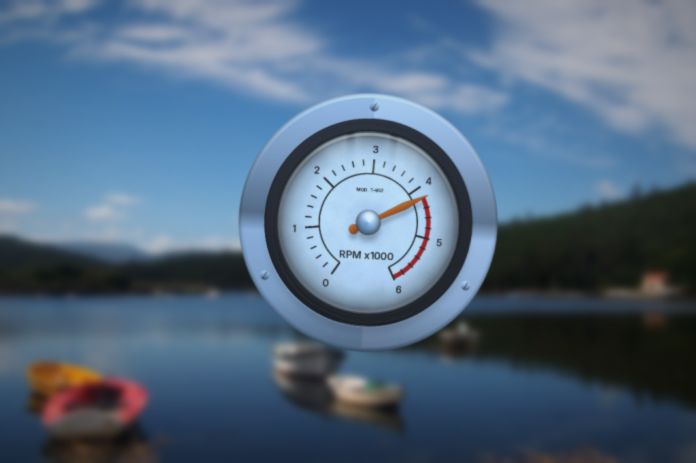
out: **4200** rpm
